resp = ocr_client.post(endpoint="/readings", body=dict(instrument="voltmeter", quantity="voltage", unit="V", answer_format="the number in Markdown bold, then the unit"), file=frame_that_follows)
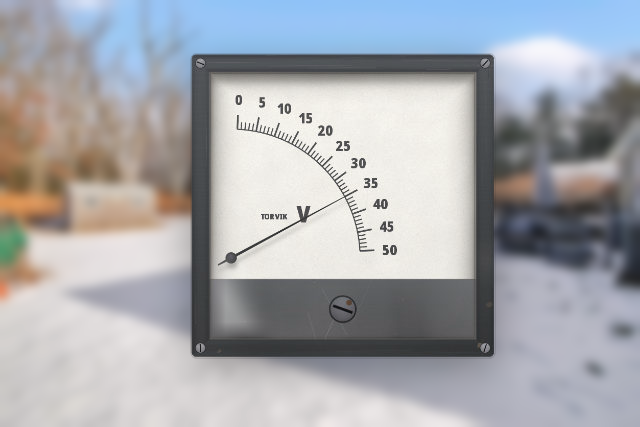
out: **35** V
